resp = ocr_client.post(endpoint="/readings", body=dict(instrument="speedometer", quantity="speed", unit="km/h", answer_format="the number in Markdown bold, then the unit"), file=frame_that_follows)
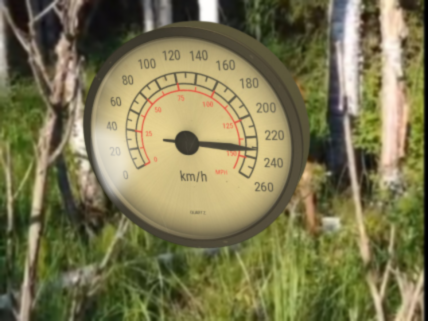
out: **230** km/h
